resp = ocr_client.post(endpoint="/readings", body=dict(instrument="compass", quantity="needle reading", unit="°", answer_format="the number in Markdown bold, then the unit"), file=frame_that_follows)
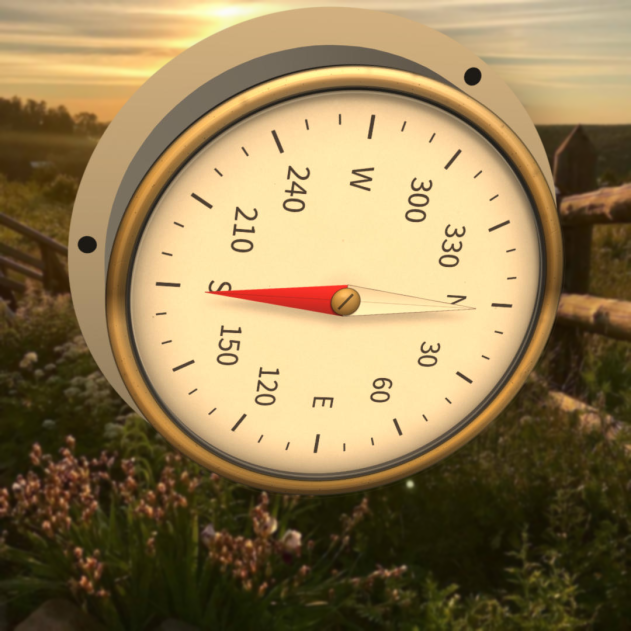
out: **180** °
